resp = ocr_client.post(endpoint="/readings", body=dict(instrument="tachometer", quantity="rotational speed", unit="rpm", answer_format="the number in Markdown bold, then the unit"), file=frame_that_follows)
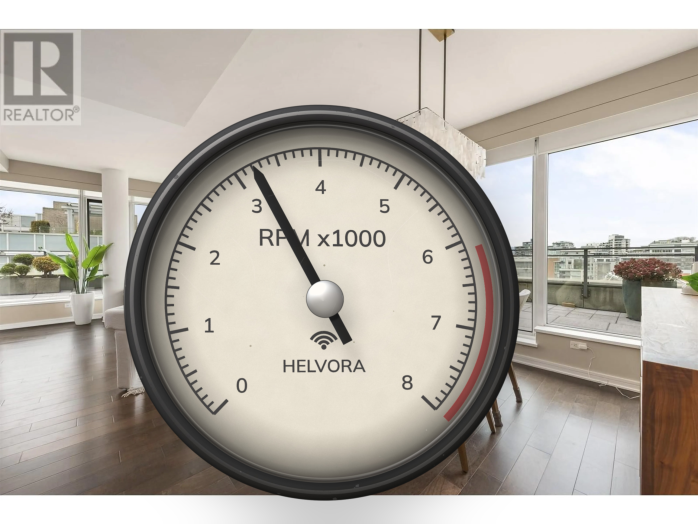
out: **3200** rpm
